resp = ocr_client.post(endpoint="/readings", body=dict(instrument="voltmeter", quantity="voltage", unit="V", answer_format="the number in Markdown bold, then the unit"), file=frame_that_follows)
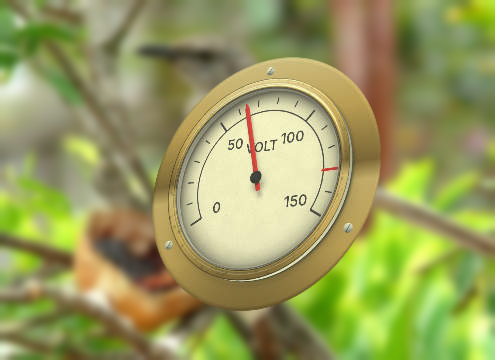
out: **65** V
